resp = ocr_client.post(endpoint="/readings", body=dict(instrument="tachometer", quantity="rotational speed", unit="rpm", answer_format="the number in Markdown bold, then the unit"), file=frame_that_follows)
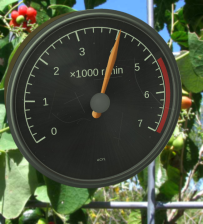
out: **4000** rpm
